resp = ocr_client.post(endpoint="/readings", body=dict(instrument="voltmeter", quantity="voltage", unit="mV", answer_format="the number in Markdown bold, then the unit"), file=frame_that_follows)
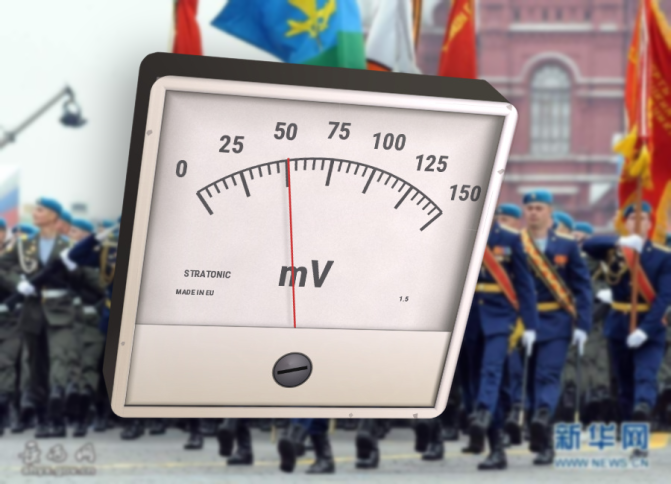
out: **50** mV
